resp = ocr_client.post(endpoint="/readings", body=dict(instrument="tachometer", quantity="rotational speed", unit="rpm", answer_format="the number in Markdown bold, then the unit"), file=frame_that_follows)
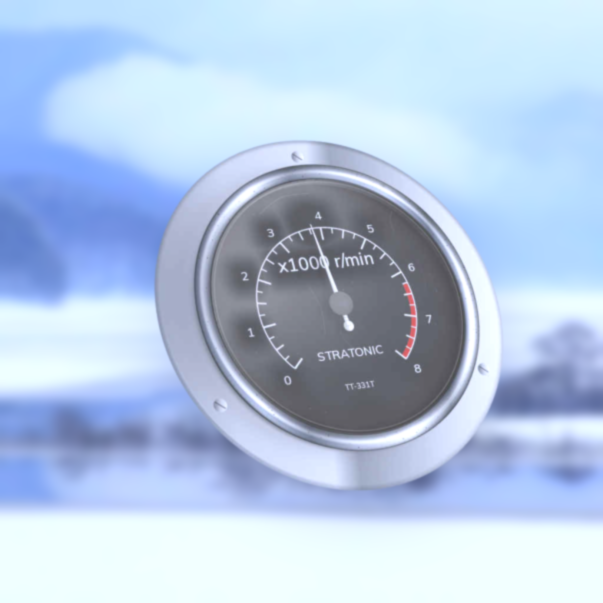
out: **3750** rpm
